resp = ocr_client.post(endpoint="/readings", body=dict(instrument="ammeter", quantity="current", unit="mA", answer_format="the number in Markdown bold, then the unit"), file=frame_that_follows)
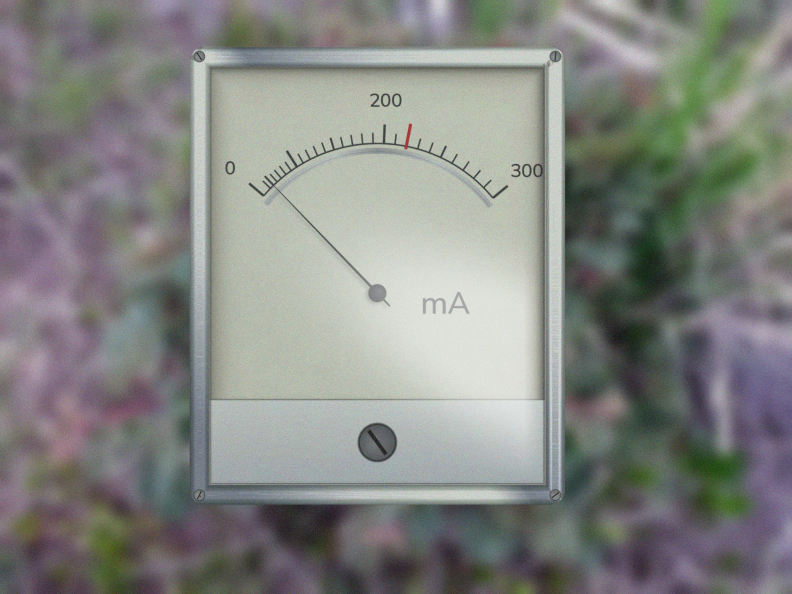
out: **50** mA
